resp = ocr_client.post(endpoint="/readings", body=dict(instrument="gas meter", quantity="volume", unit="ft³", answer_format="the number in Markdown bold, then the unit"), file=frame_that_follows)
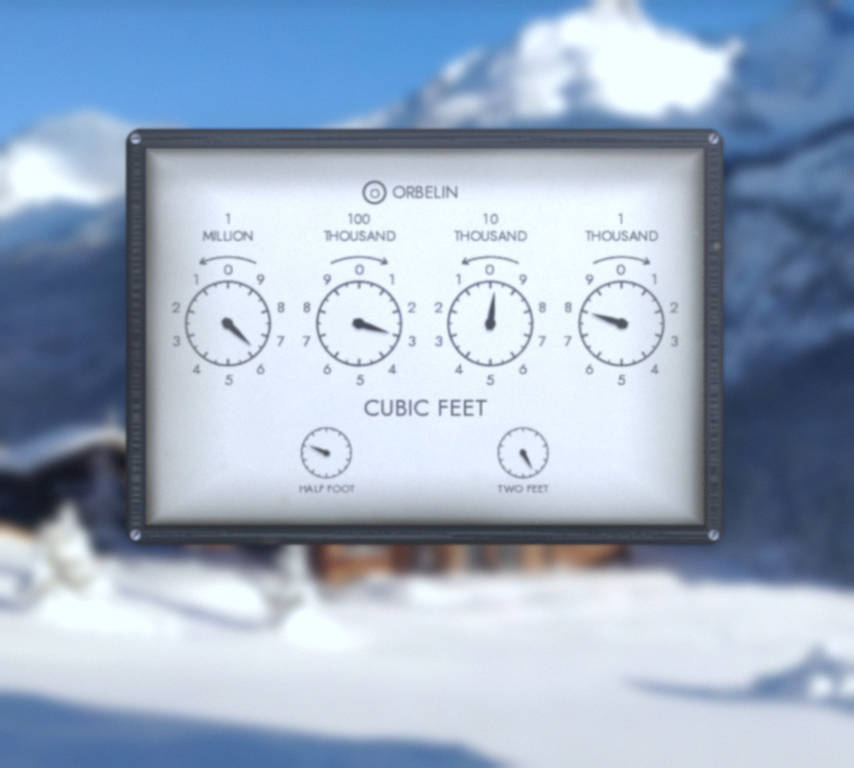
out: **629800** ft³
